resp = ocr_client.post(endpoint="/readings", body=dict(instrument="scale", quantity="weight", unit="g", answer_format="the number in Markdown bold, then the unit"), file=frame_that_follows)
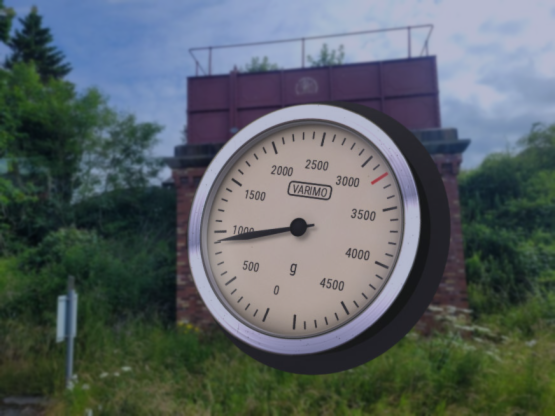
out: **900** g
